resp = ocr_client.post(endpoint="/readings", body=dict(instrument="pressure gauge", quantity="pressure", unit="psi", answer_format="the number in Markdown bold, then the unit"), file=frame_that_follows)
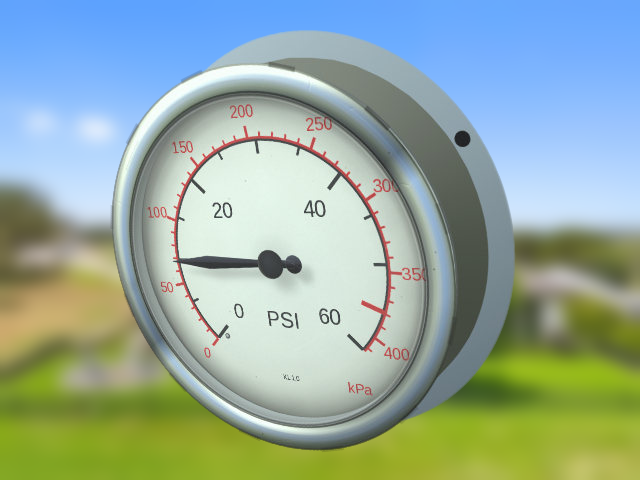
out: **10** psi
